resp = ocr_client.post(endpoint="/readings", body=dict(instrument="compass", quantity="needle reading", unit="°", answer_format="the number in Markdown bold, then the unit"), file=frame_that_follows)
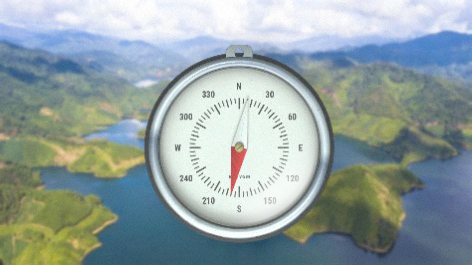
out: **190** °
